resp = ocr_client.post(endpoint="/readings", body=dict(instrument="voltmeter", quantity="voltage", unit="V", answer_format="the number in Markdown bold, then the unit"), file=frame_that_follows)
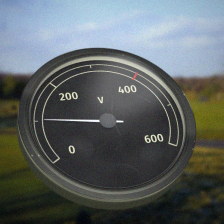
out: **100** V
